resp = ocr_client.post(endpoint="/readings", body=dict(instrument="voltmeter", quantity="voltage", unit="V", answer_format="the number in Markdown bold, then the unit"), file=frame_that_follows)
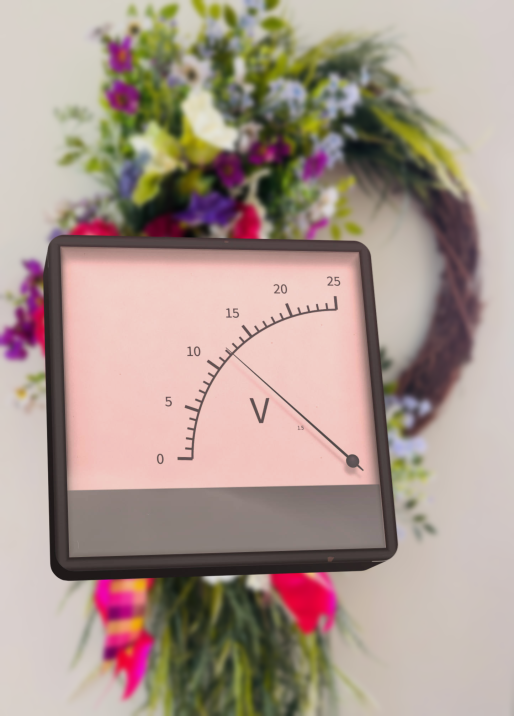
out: **12** V
